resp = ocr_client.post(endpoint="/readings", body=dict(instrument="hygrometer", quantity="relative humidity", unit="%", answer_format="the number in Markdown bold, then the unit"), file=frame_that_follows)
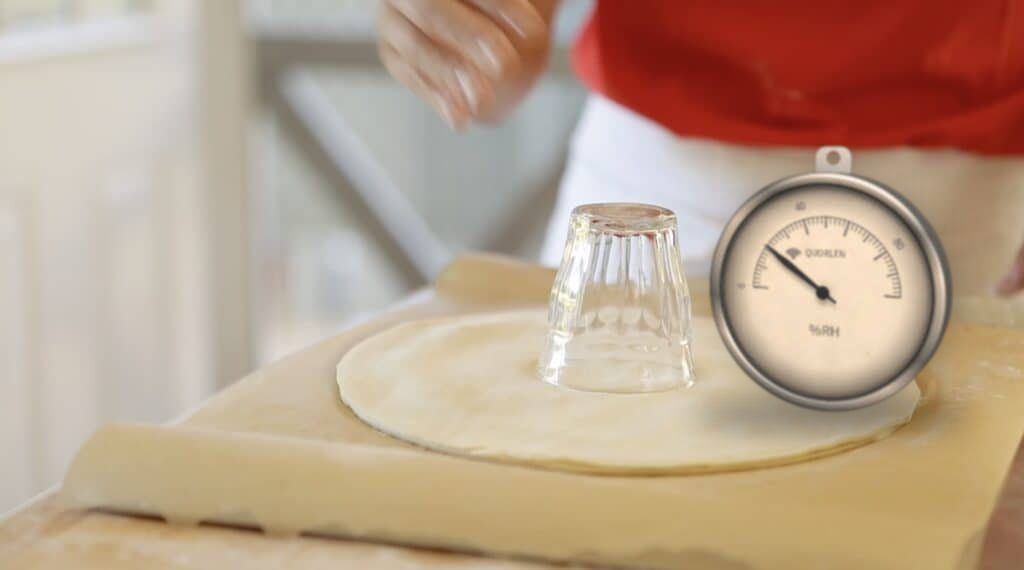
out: **20** %
